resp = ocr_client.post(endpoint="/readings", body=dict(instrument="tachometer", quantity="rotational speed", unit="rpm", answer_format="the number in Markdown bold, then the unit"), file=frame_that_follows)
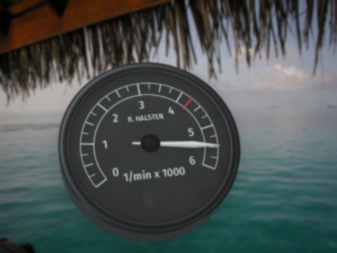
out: **5500** rpm
